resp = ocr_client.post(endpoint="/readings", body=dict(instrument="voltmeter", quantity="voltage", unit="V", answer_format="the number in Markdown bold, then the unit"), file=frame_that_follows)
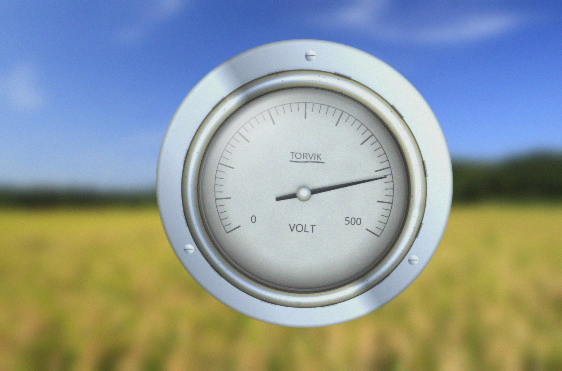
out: **410** V
